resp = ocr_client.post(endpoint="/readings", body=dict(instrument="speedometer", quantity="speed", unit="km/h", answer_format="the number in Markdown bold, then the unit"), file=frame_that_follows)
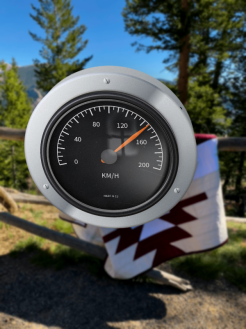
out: **145** km/h
